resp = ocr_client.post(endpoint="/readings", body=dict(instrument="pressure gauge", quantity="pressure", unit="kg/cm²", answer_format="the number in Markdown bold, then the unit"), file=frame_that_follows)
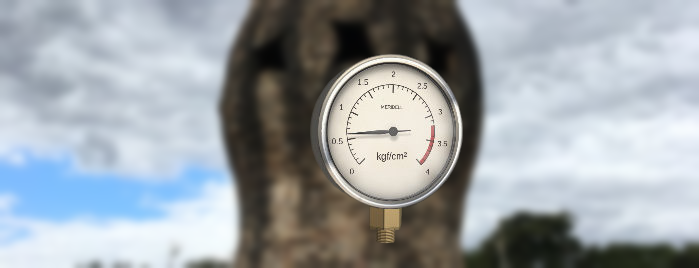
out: **0.6** kg/cm²
